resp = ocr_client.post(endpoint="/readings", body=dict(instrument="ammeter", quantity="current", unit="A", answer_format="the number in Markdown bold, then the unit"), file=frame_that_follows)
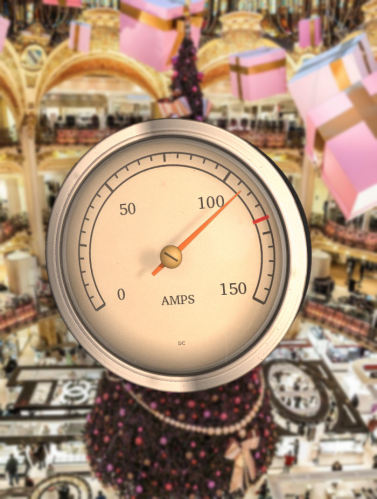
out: **107.5** A
